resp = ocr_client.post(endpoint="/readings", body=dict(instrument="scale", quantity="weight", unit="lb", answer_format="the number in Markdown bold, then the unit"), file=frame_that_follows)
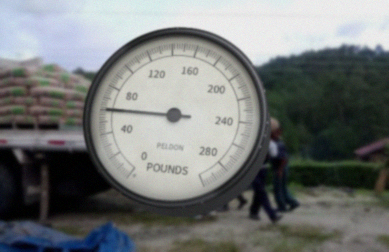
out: **60** lb
